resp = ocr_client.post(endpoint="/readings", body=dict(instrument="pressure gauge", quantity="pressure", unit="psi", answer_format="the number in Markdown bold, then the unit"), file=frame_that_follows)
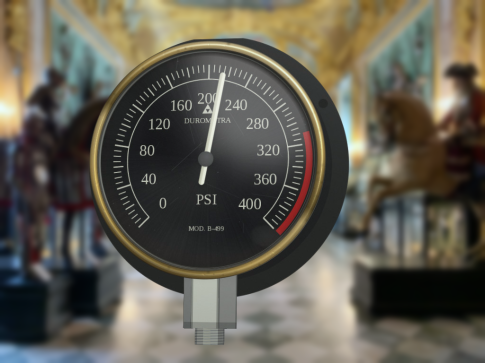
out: **215** psi
